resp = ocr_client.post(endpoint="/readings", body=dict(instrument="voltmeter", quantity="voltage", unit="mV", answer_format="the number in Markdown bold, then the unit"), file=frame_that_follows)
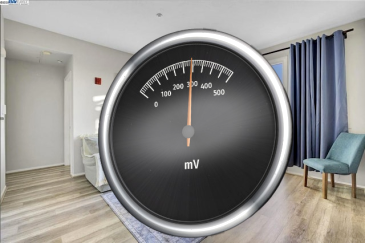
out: **300** mV
